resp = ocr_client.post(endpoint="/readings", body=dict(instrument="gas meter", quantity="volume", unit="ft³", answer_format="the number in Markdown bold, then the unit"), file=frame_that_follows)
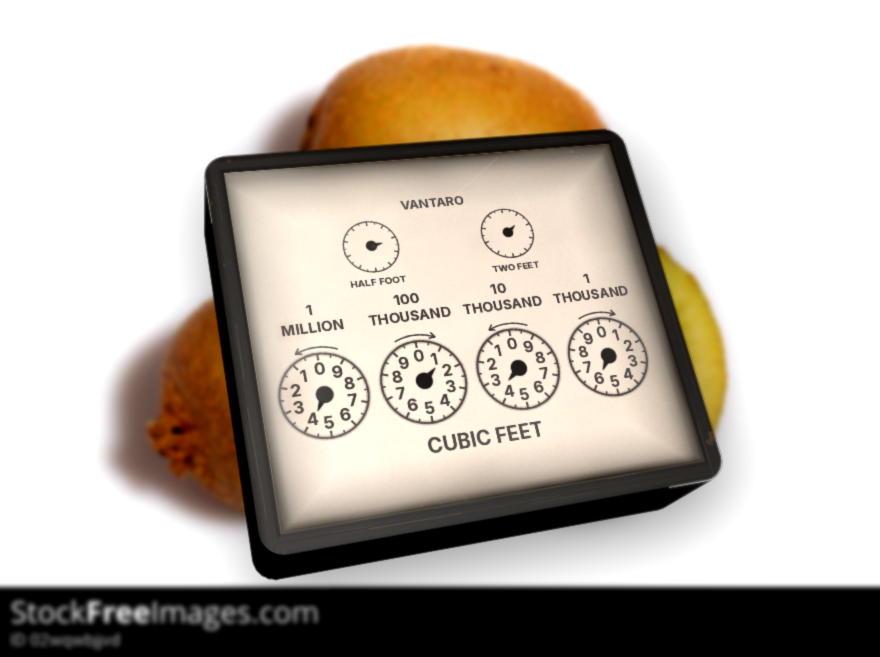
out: **413600** ft³
